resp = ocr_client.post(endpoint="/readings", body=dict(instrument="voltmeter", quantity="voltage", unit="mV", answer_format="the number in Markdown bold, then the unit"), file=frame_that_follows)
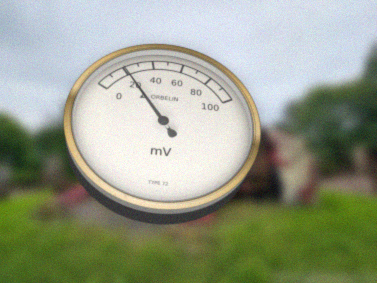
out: **20** mV
